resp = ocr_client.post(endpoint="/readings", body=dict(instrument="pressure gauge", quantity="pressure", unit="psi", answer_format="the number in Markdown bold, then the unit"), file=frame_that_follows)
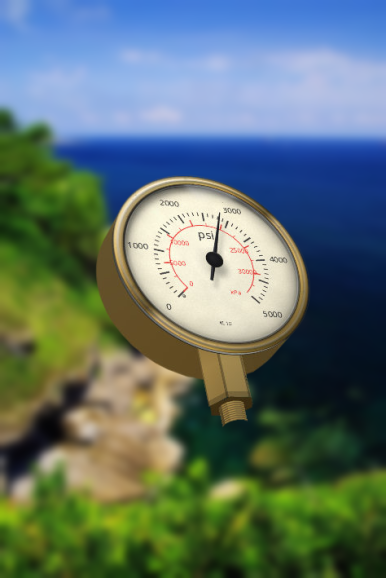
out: **2800** psi
